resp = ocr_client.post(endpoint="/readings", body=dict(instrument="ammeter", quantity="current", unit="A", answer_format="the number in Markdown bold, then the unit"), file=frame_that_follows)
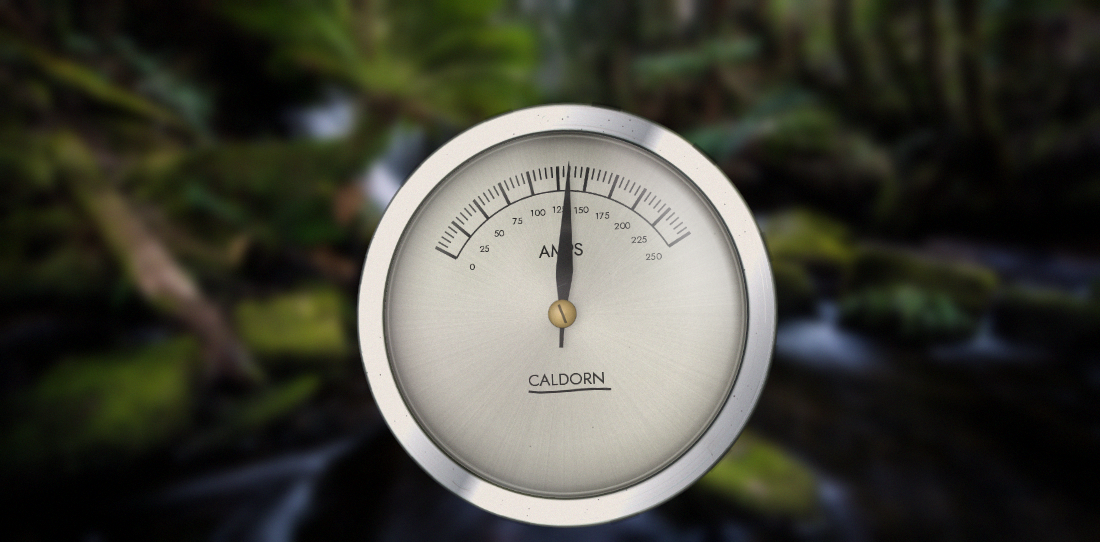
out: **135** A
